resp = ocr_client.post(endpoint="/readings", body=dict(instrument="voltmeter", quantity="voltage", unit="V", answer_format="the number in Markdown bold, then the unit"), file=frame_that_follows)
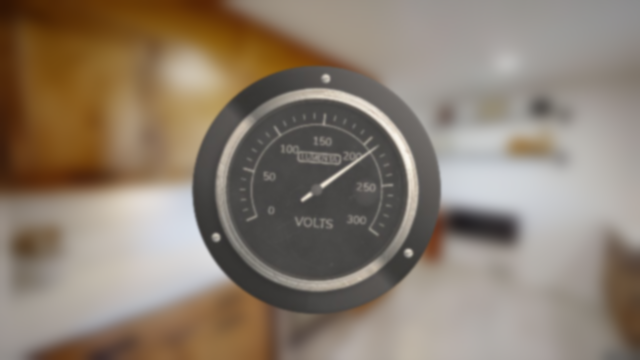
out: **210** V
